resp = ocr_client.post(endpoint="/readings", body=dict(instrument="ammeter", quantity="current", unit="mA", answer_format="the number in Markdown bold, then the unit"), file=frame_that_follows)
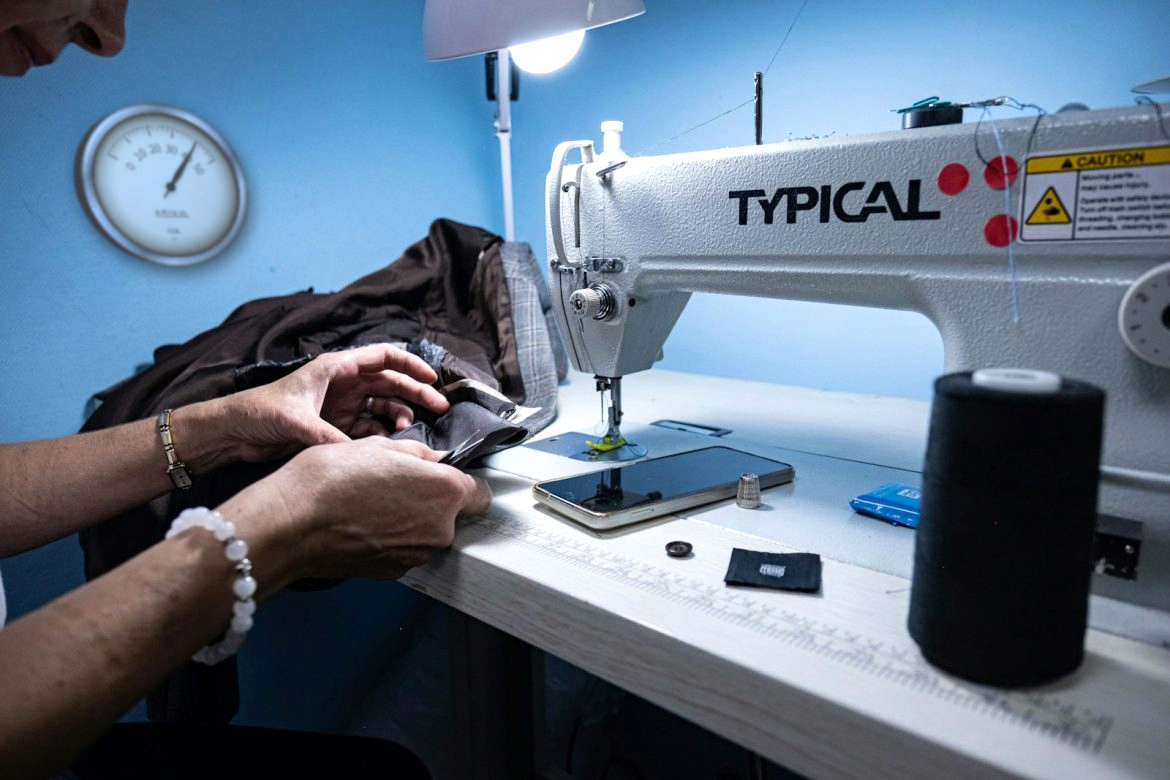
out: **40** mA
